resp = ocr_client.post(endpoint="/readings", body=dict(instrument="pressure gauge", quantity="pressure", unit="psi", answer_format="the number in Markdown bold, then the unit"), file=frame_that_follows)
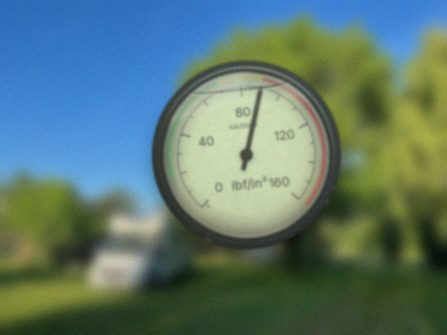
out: **90** psi
